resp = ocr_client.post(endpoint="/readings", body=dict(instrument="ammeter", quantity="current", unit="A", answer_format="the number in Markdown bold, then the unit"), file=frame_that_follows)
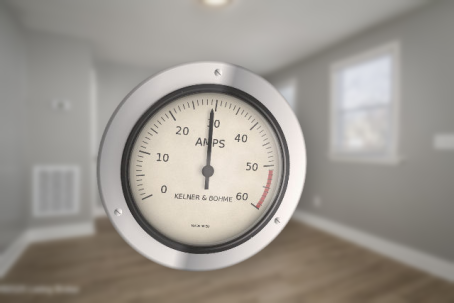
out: **29** A
